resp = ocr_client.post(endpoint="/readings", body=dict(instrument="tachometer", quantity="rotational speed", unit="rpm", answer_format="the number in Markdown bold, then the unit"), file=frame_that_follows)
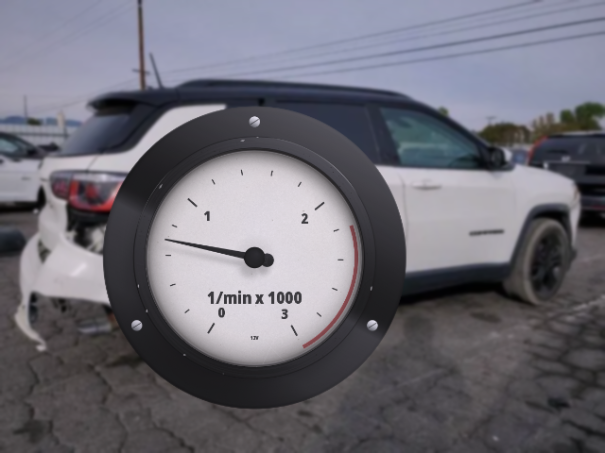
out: **700** rpm
